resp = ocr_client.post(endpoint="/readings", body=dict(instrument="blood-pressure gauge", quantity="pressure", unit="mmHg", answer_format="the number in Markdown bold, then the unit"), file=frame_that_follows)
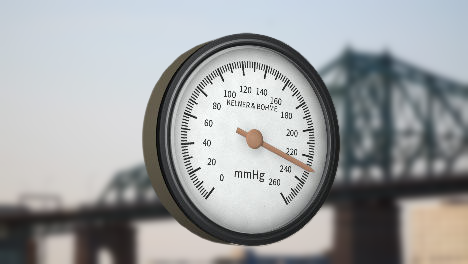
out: **230** mmHg
